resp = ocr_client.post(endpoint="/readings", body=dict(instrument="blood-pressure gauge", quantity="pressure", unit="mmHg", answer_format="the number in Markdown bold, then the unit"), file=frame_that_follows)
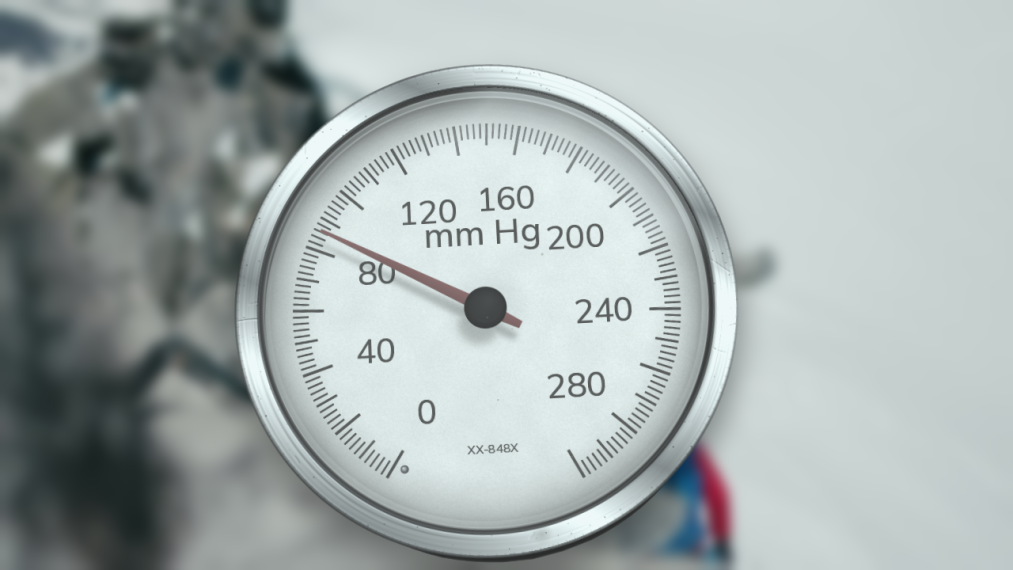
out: **86** mmHg
